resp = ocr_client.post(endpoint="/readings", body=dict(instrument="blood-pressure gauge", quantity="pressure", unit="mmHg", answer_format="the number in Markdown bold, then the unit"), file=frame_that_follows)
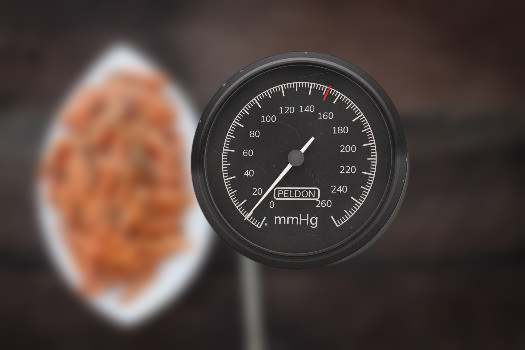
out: **10** mmHg
